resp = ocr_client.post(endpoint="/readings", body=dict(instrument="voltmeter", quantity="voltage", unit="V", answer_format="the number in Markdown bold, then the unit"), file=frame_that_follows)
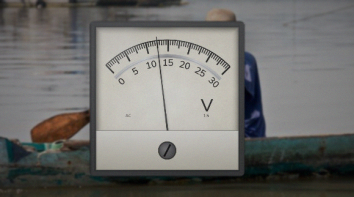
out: **12.5** V
